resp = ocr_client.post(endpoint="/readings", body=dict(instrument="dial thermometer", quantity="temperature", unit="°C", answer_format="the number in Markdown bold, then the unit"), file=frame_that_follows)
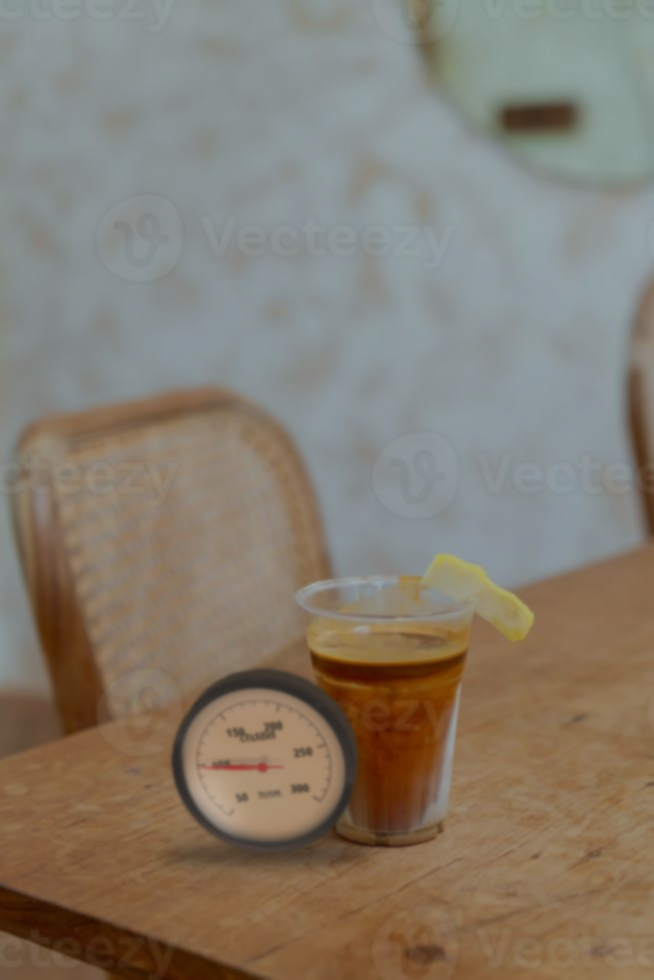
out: **100** °C
